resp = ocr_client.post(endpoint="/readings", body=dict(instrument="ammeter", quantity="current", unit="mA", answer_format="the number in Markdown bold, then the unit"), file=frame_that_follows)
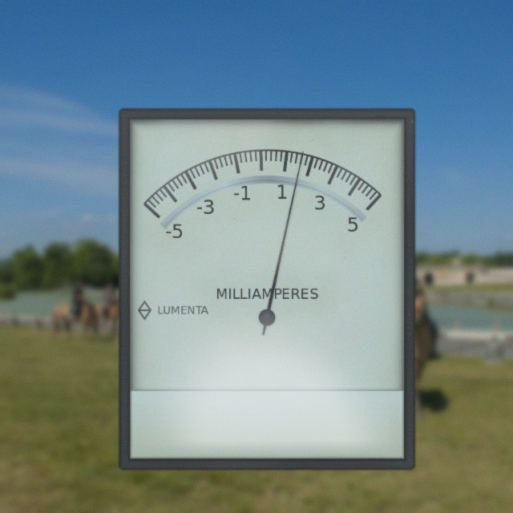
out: **1.6** mA
